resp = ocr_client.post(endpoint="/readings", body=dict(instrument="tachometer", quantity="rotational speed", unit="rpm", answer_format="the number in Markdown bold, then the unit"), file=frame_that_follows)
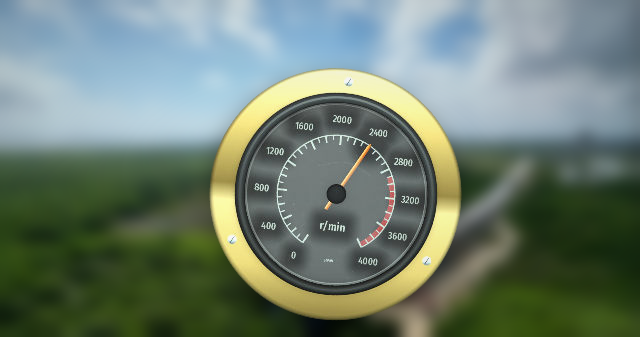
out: **2400** rpm
